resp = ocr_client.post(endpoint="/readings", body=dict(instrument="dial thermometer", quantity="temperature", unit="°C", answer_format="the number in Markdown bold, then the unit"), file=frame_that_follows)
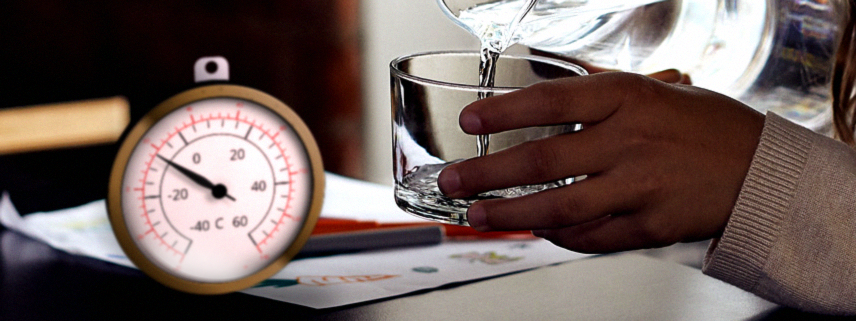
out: **-8** °C
